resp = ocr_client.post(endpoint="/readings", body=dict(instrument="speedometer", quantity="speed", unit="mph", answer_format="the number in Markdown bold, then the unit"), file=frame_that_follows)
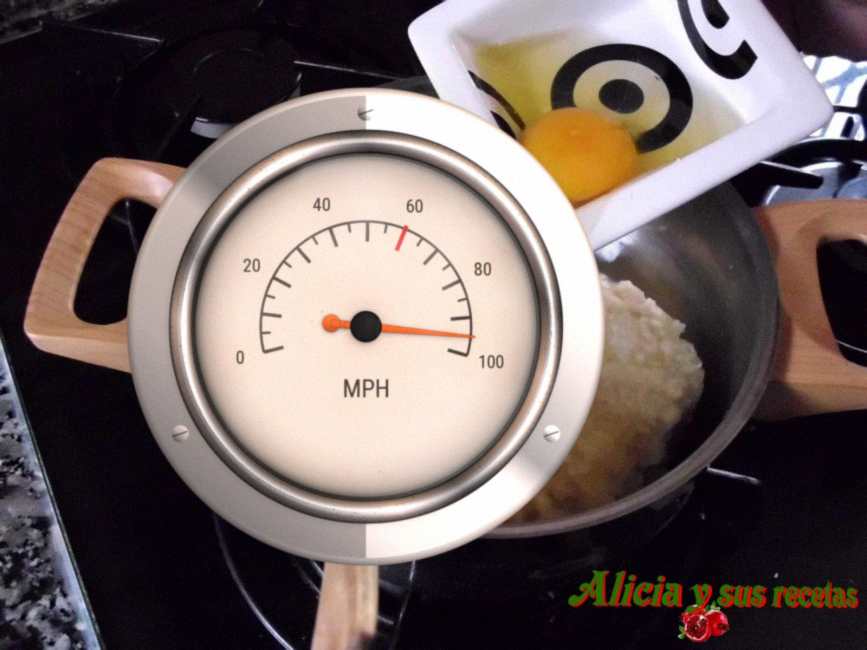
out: **95** mph
